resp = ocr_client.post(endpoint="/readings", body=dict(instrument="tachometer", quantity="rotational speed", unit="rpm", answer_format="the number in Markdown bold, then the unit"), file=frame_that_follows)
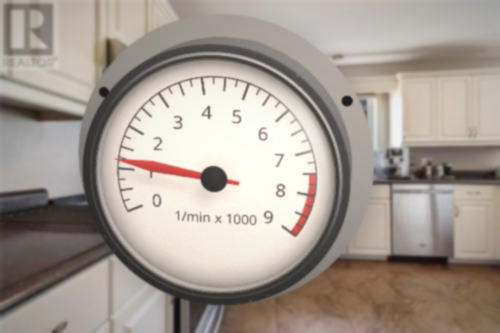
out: **1250** rpm
